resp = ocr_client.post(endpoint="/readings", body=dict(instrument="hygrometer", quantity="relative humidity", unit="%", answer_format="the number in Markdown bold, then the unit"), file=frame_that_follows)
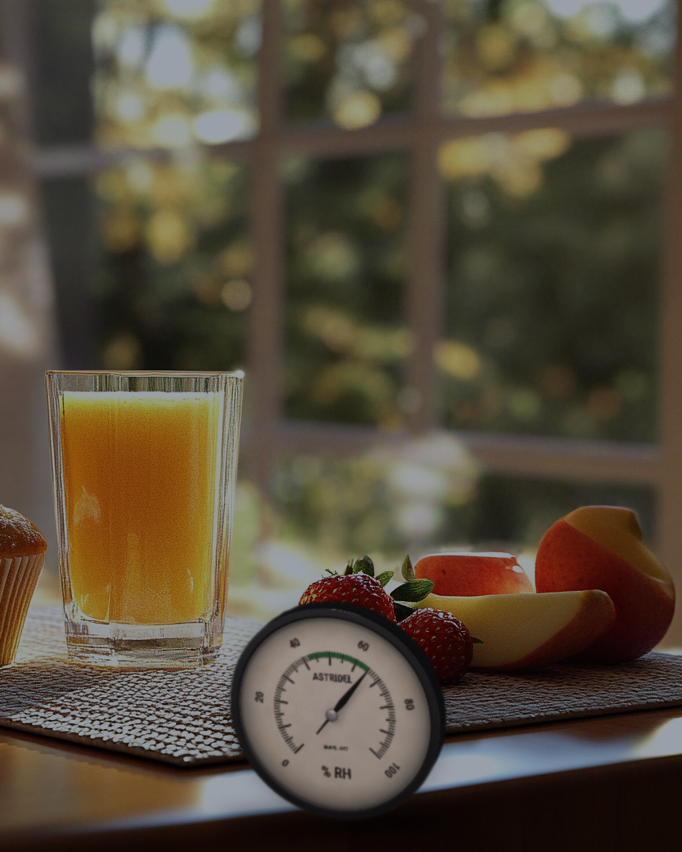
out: **65** %
